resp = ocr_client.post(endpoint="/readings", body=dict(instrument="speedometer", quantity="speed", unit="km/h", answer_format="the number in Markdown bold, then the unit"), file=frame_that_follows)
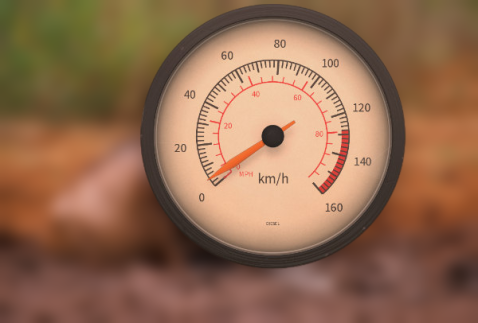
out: **4** km/h
